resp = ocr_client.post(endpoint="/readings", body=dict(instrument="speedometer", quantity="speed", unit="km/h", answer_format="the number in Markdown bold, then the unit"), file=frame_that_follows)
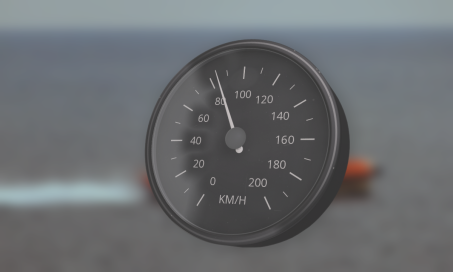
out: **85** km/h
